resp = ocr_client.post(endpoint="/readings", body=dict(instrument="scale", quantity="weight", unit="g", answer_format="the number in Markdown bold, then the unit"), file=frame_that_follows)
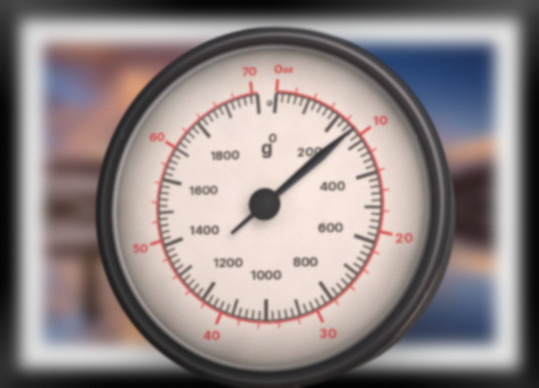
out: **260** g
